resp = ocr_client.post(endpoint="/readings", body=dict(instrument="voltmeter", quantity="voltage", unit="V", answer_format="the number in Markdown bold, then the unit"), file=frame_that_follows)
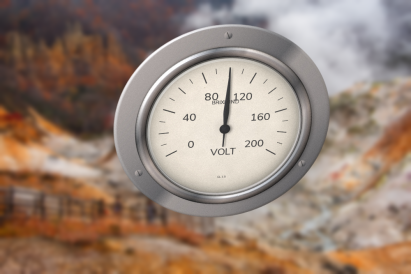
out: **100** V
